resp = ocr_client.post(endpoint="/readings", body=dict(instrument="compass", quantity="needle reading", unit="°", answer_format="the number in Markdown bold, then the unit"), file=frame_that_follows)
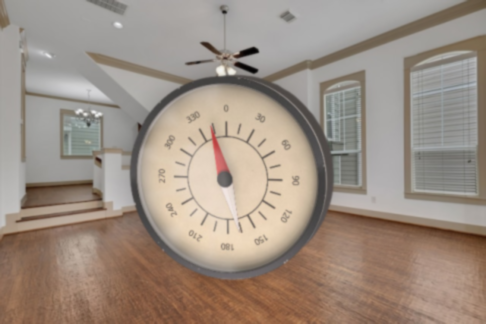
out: **345** °
